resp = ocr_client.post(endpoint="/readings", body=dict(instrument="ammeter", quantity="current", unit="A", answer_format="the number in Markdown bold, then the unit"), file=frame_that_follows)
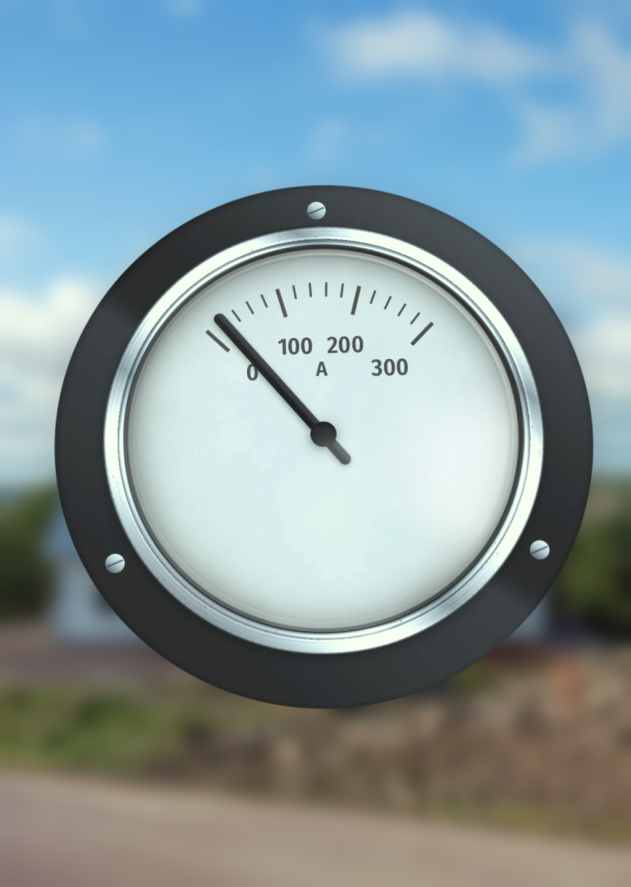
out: **20** A
